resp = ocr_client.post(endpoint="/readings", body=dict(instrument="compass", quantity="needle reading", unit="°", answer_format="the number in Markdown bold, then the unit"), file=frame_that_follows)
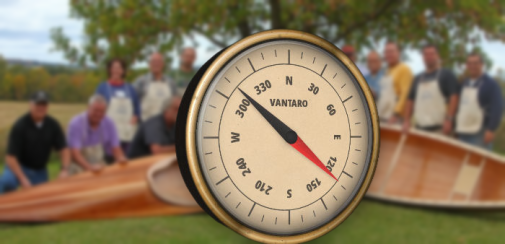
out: **130** °
